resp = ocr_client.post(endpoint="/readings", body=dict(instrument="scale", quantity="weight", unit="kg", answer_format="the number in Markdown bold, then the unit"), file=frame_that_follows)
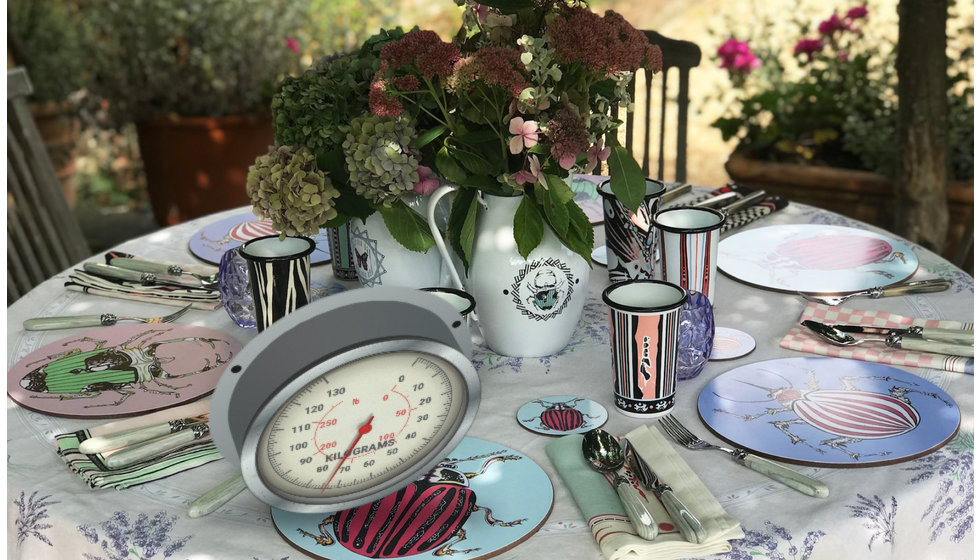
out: **75** kg
